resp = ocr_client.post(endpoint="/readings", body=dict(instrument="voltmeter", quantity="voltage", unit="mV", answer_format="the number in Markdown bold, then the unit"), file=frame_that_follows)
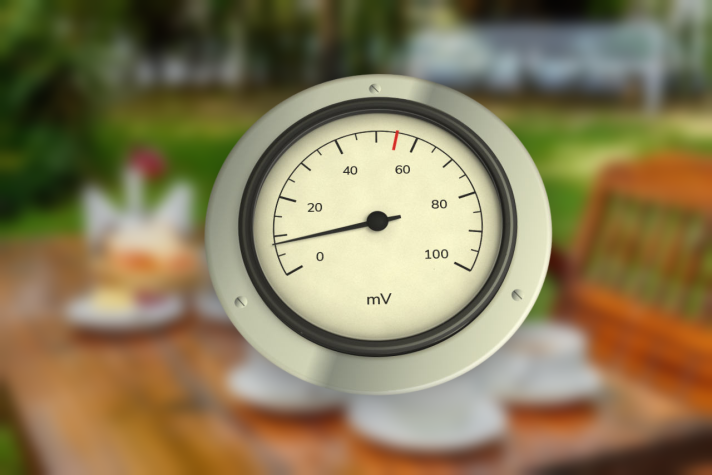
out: **7.5** mV
